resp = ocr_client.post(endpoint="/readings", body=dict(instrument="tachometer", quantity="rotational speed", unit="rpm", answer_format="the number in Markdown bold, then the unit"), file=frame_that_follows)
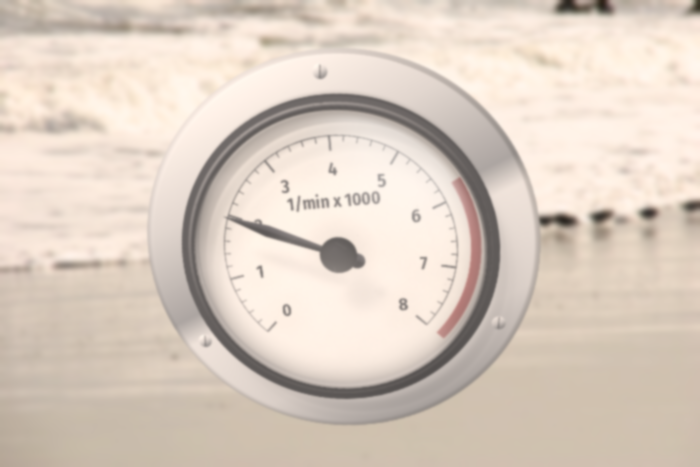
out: **2000** rpm
